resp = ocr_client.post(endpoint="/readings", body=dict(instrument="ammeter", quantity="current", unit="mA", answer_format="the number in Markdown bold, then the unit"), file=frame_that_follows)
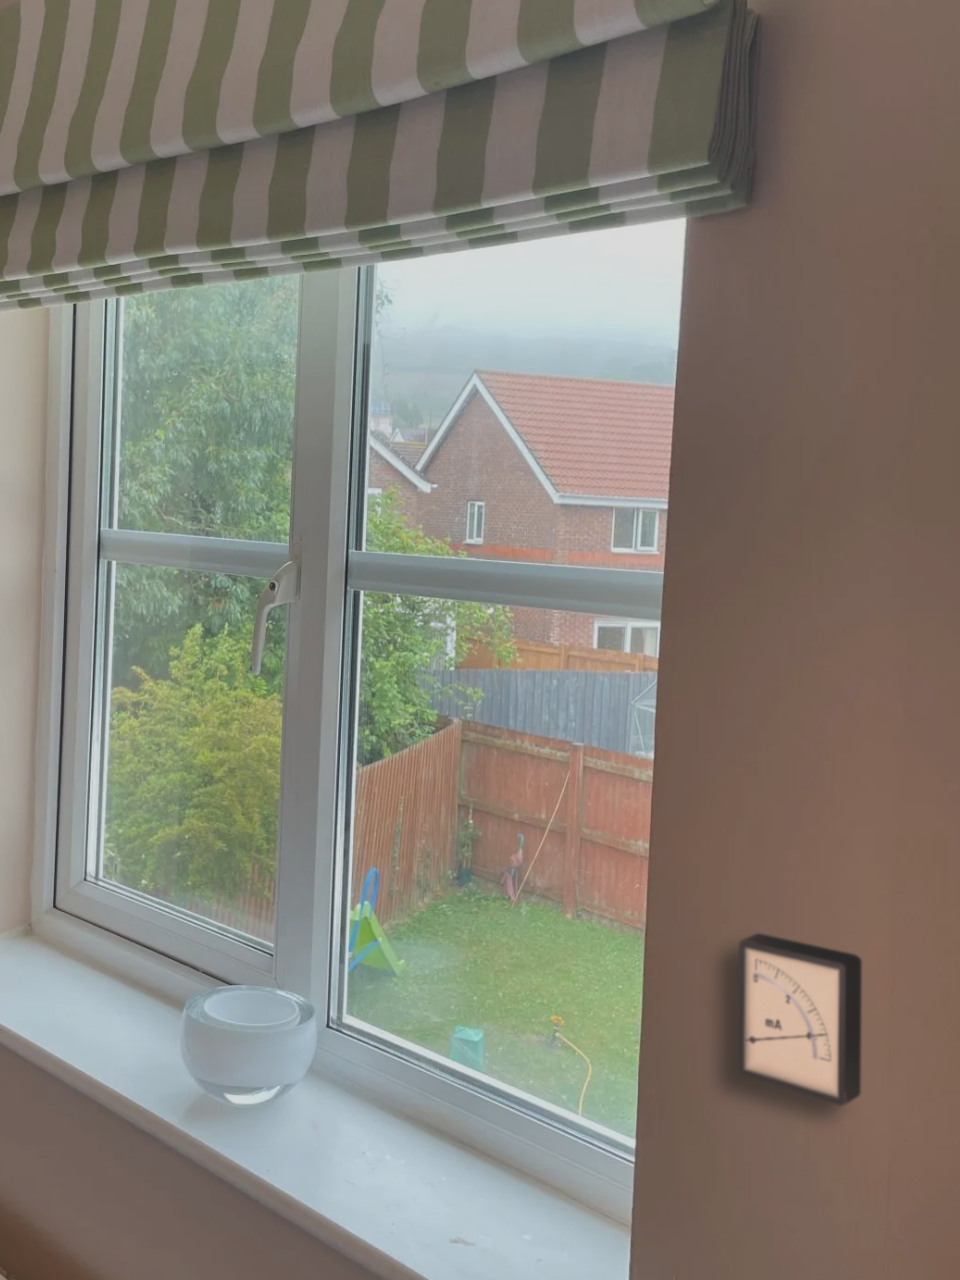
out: **4** mA
